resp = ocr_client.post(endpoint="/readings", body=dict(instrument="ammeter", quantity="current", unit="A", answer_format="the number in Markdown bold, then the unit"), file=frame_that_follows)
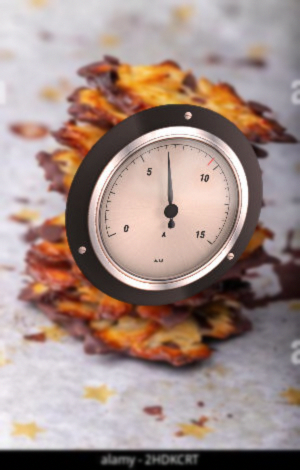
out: **6.5** A
